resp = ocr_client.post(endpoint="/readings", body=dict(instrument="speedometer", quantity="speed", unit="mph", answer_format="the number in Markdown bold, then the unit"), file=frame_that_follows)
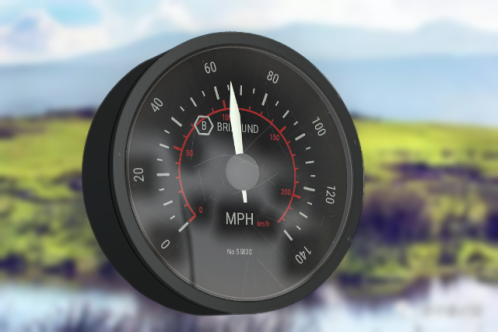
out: **65** mph
